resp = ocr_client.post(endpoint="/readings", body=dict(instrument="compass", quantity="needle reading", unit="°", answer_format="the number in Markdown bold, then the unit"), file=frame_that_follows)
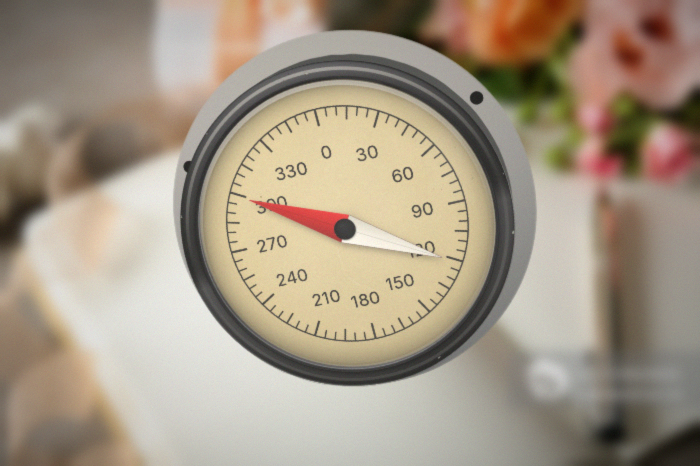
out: **300** °
